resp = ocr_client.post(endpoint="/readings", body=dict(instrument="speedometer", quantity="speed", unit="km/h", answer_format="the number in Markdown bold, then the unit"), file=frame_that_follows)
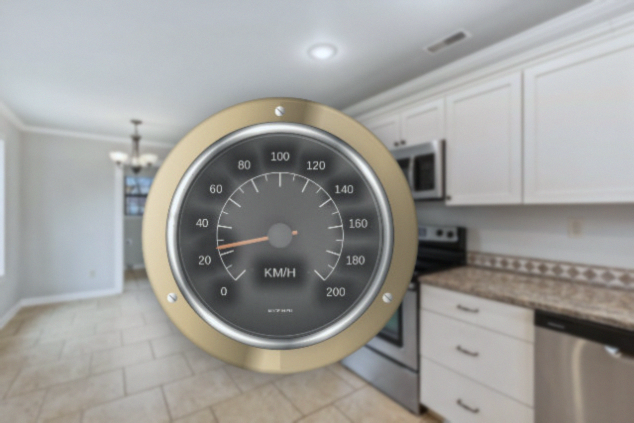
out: **25** km/h
